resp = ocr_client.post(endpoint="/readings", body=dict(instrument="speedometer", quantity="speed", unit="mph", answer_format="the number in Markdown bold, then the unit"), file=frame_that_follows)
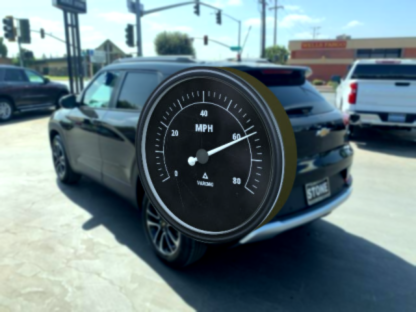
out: **62** mph
